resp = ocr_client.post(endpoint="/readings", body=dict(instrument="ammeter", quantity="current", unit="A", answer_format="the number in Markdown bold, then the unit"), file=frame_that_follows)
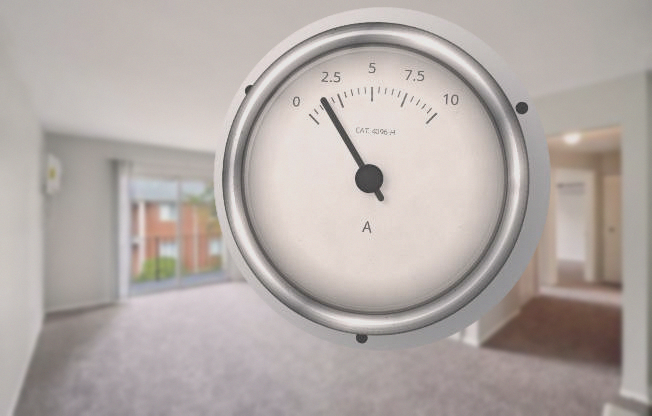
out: **1.5** A
